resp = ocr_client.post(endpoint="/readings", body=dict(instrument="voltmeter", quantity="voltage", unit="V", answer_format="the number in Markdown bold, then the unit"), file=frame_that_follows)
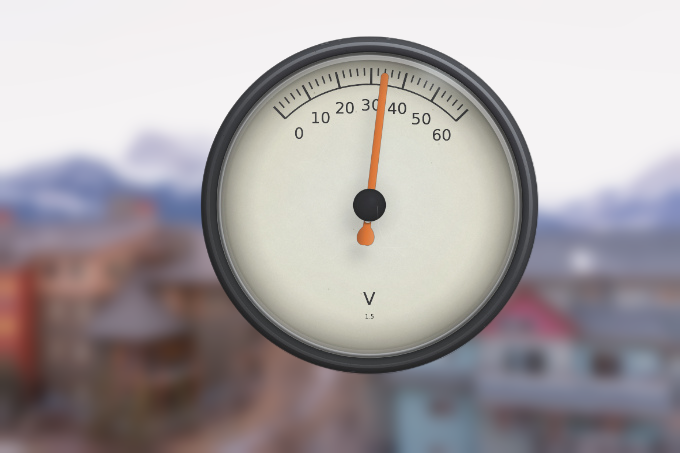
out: **34** V
